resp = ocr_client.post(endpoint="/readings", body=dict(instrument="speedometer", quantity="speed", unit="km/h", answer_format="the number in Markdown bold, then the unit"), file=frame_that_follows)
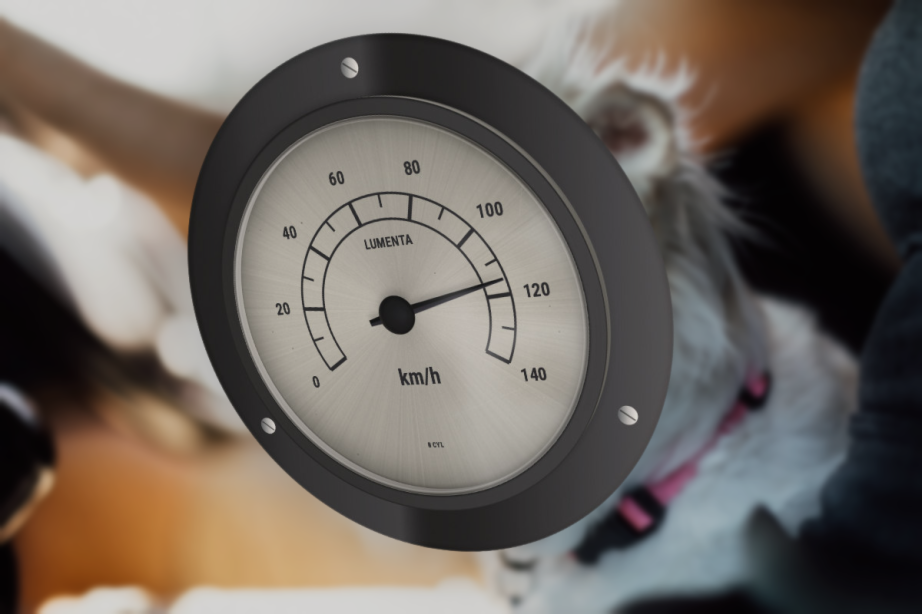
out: **115** km/h
